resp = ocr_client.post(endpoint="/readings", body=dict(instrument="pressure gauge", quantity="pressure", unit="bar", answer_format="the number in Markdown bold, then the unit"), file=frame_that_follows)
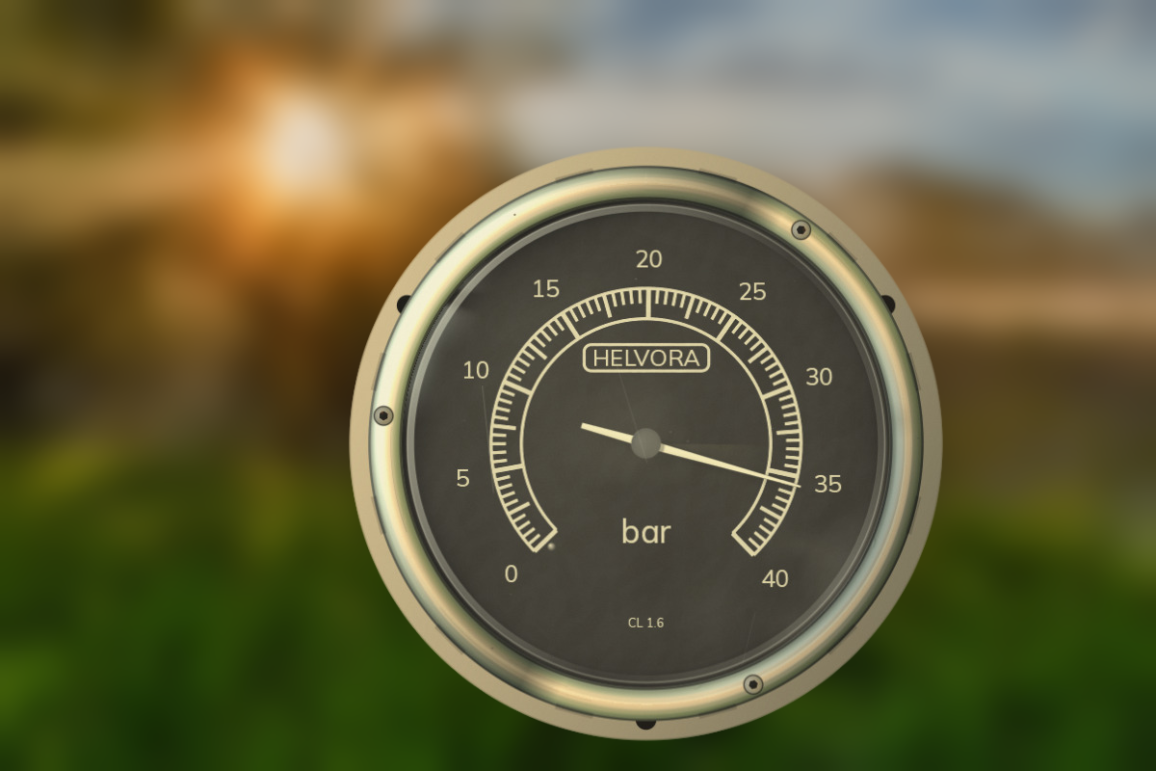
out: **35.5** bar
